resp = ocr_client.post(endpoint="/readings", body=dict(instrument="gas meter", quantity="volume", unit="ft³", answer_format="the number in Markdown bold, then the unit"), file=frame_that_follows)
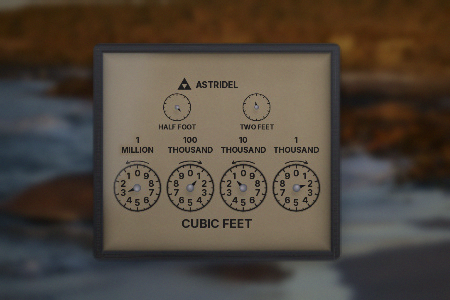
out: **311200** ft³
